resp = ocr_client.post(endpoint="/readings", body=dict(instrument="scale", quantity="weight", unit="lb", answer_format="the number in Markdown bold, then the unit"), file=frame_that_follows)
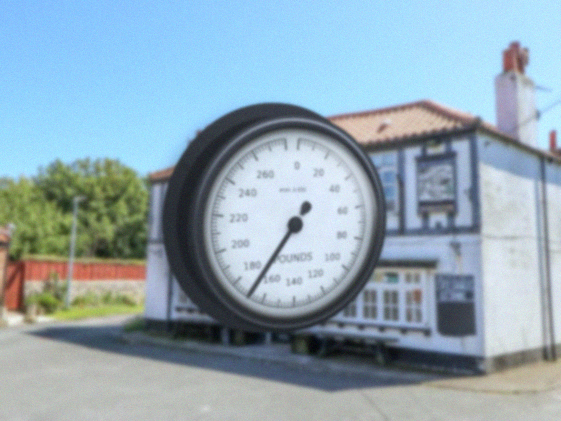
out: **170** lb
